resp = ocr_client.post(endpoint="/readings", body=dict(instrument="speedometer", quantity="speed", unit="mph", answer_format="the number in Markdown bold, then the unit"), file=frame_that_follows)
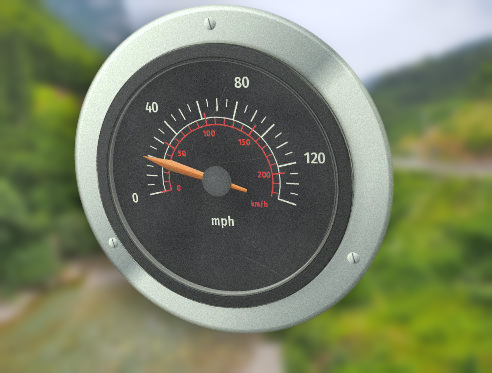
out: **20** mph
